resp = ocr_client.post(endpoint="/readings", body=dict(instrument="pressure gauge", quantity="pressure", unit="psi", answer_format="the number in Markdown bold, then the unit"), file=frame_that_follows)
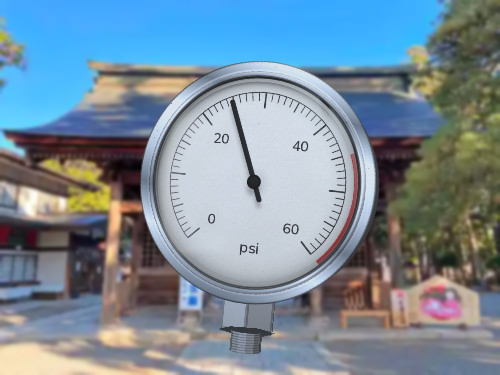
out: **25** psi
